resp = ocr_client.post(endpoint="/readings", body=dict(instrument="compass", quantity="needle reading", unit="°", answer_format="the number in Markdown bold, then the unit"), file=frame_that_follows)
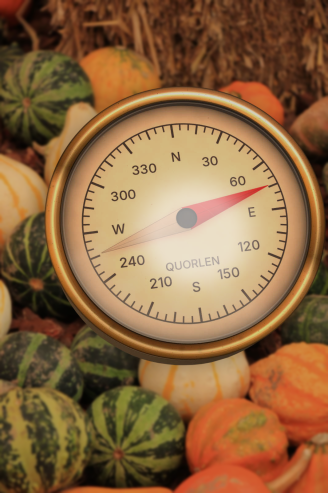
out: **75** °
